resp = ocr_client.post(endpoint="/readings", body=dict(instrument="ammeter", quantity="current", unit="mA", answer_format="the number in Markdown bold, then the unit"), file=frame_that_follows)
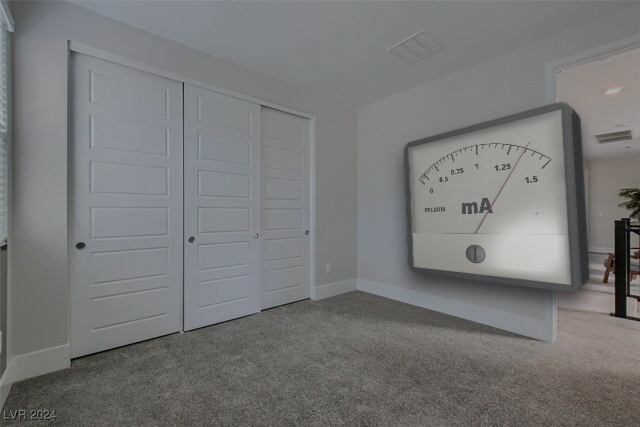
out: **1.35** mA
